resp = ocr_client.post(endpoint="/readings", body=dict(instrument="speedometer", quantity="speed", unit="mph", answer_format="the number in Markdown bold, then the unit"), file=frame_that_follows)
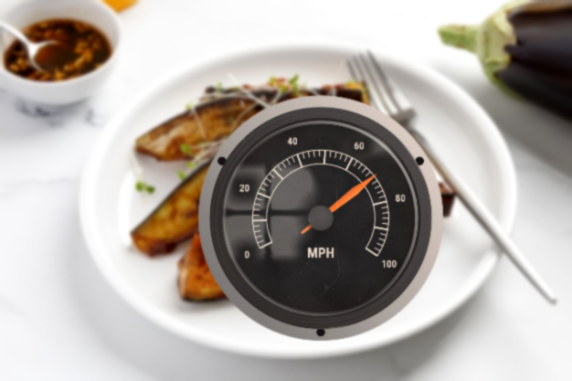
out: **70** mph
